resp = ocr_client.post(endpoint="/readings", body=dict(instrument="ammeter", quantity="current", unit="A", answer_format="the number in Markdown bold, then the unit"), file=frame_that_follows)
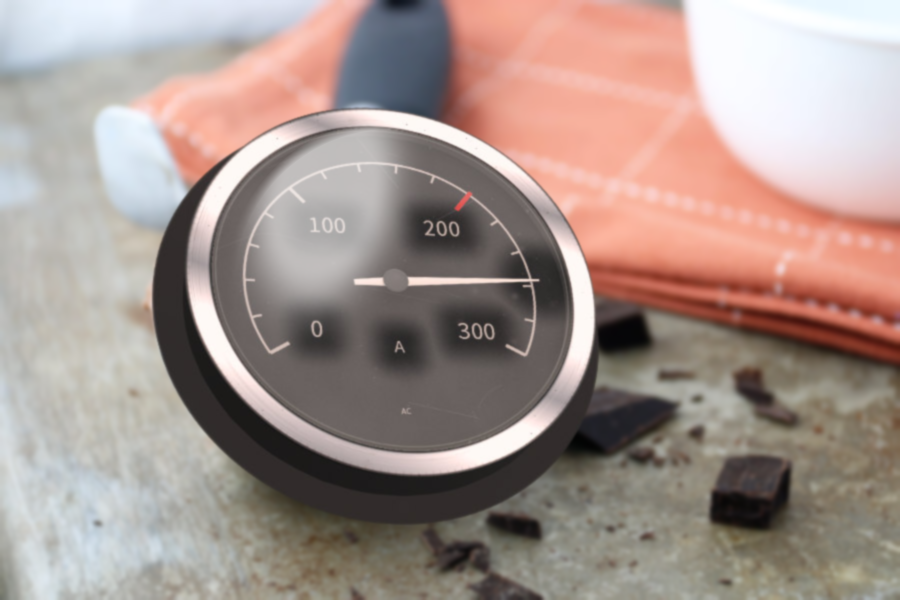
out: **260** A
